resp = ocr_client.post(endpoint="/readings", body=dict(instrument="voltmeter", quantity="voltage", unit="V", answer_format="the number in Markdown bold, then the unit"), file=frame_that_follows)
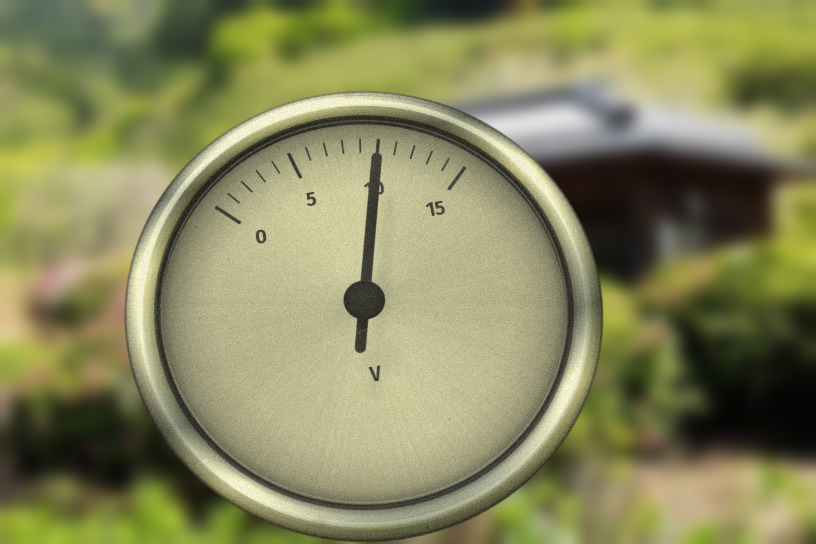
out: **10** V
